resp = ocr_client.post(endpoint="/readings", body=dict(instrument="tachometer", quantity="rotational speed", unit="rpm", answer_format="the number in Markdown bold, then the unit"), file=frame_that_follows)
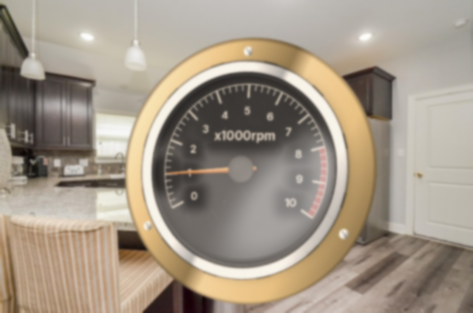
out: **1000** rpm
